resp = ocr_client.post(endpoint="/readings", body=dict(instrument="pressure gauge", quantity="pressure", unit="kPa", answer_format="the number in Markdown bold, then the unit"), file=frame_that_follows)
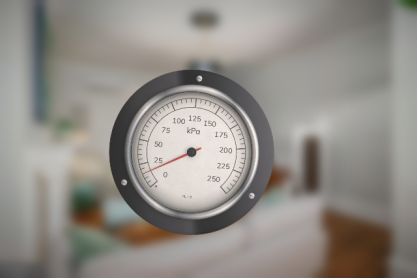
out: **15** kPa
